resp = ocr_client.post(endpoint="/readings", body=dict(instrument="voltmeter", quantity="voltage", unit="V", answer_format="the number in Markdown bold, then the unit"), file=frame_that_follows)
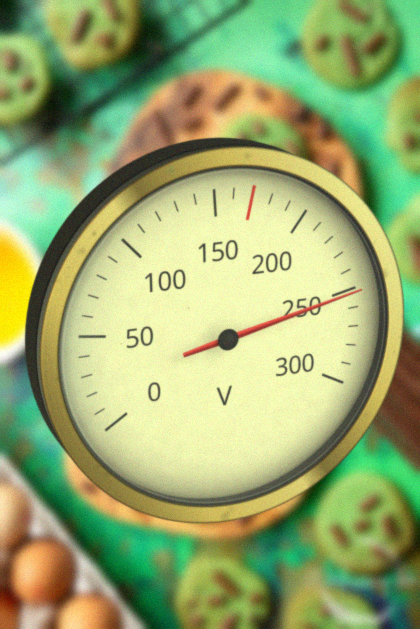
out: **250** V
